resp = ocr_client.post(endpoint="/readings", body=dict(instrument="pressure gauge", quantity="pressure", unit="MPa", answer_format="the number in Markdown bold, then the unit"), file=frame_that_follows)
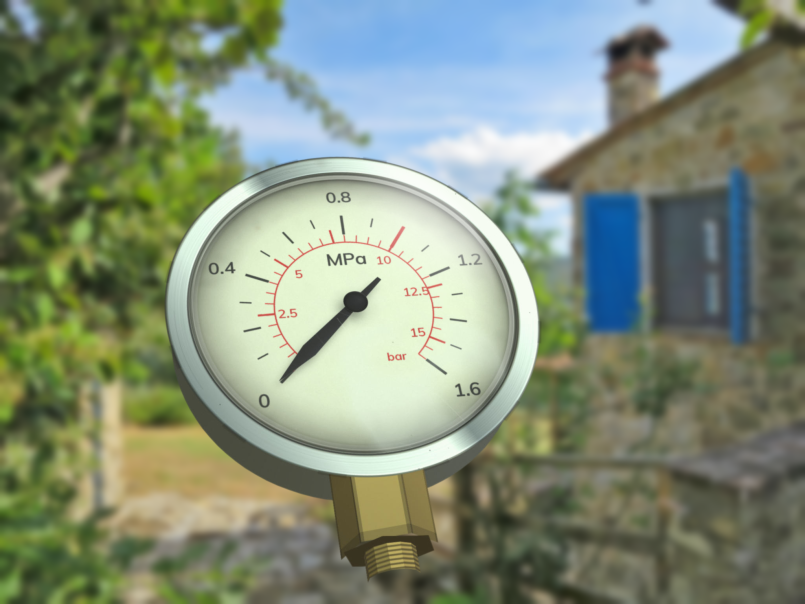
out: **0** MPa
